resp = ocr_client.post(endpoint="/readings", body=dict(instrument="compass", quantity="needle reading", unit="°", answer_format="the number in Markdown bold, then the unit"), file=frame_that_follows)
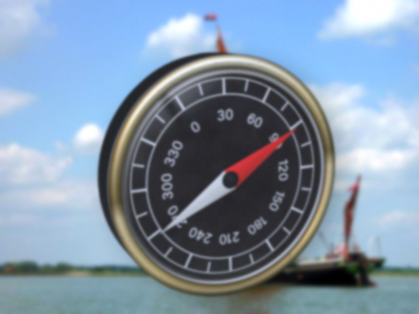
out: **90** °
